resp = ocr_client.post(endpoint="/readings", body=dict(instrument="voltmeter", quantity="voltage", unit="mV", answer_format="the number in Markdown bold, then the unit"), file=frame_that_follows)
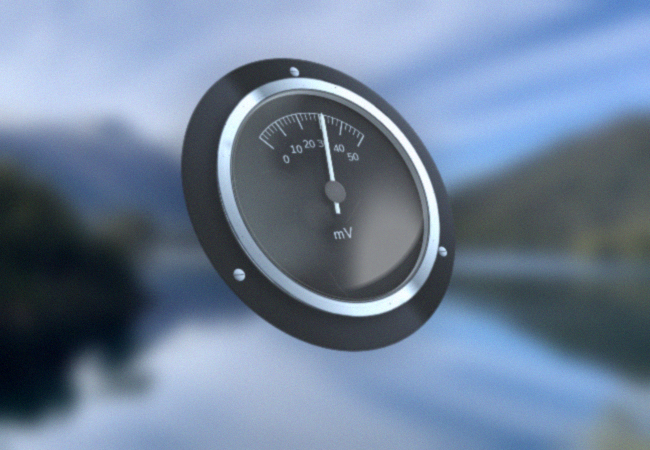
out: **30** mV
